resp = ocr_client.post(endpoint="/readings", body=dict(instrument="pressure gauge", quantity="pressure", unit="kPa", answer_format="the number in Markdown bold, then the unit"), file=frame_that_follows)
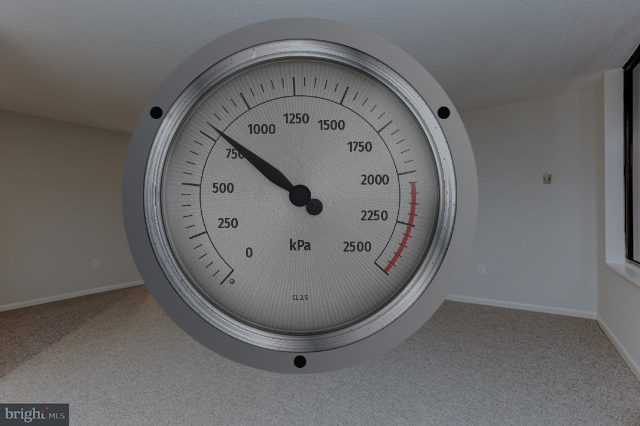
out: **800** kPa
